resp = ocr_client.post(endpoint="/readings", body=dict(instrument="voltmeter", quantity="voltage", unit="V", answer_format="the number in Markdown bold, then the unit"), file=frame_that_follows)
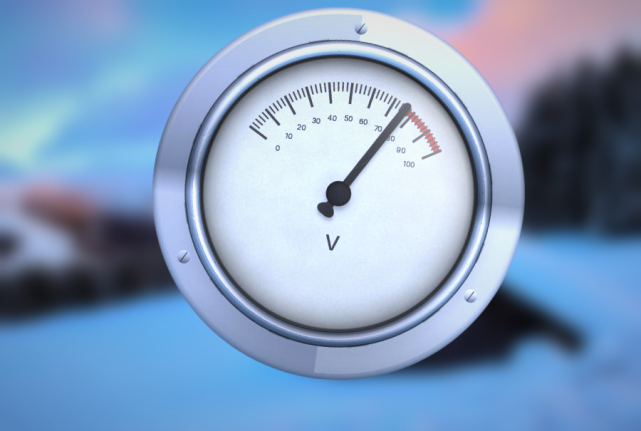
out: **76** V
